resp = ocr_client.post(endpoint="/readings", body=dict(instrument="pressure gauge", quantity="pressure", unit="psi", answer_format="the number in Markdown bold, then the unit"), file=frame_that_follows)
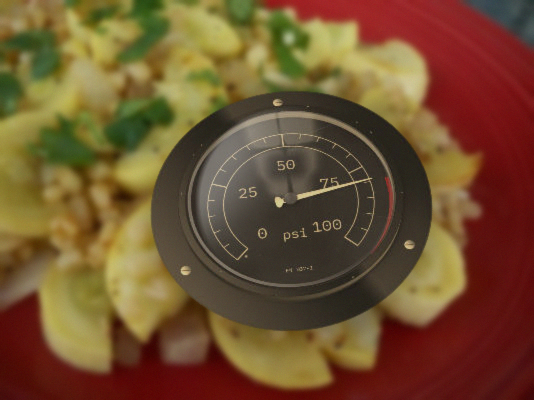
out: **80** psi
